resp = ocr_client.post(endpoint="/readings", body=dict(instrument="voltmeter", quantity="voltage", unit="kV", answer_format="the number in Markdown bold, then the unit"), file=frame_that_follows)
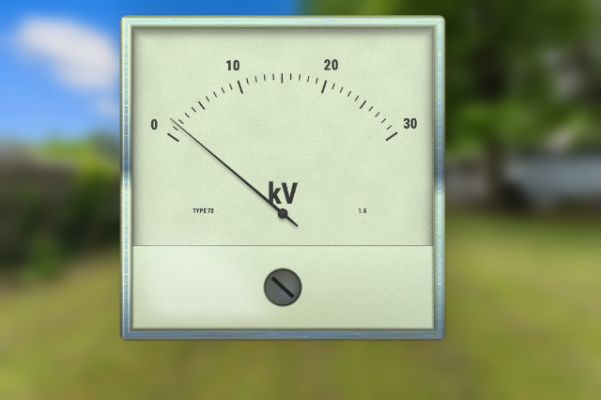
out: **1.5** kV
